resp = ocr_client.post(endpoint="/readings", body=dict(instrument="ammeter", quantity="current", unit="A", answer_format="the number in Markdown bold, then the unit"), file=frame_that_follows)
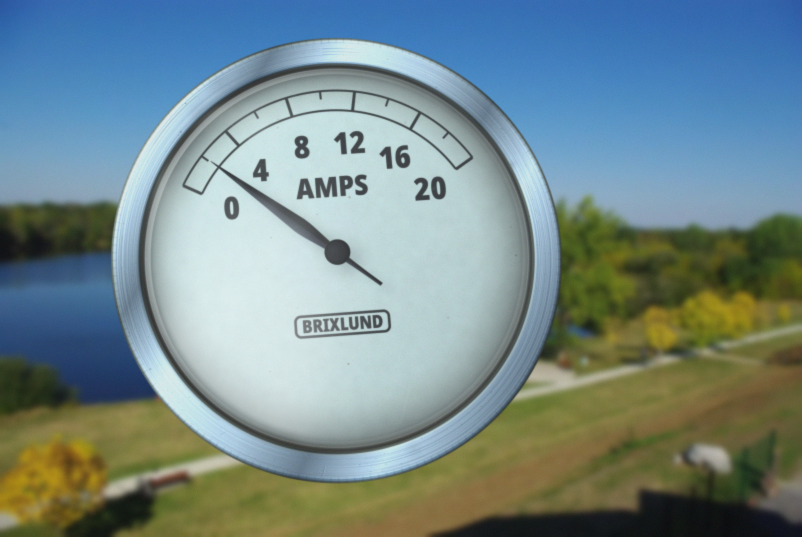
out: **2** A
